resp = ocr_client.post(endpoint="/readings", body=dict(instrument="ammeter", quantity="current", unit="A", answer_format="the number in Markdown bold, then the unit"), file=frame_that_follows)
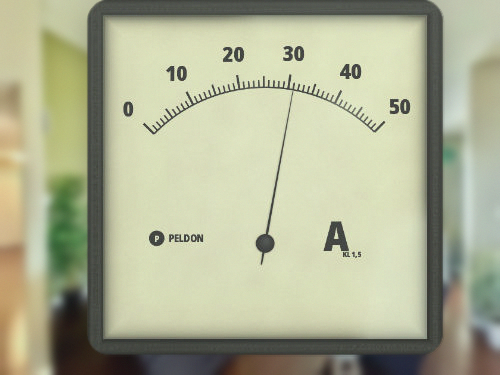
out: **31** A
